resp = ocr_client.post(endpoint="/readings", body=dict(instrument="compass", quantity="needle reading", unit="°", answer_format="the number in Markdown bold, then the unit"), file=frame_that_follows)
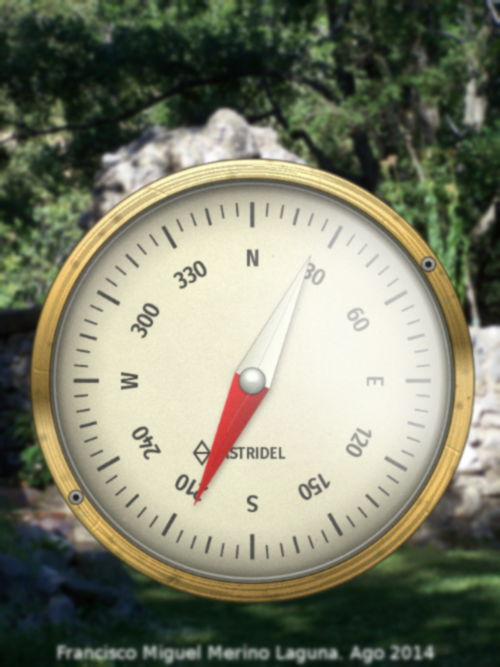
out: **205** °
